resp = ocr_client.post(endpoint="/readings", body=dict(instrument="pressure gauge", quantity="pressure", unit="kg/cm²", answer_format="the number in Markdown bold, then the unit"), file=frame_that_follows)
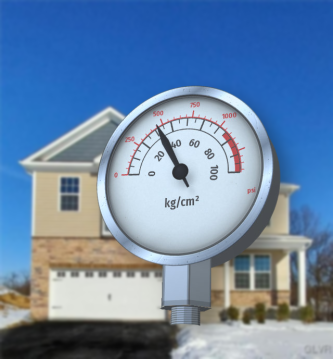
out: **32.5** kg/cm²
